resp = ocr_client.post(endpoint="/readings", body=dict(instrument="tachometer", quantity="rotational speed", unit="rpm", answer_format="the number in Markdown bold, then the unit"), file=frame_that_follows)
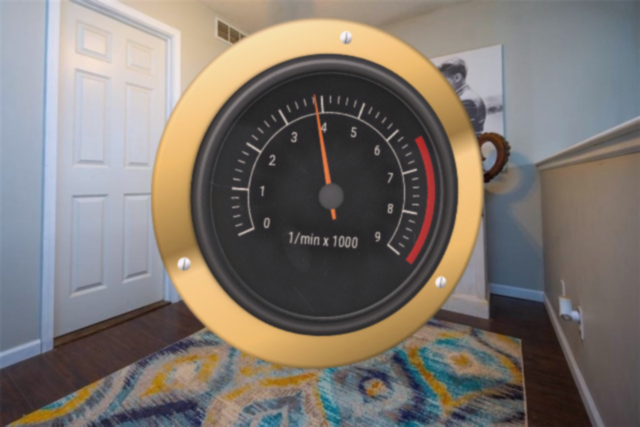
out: **3800** rpm
